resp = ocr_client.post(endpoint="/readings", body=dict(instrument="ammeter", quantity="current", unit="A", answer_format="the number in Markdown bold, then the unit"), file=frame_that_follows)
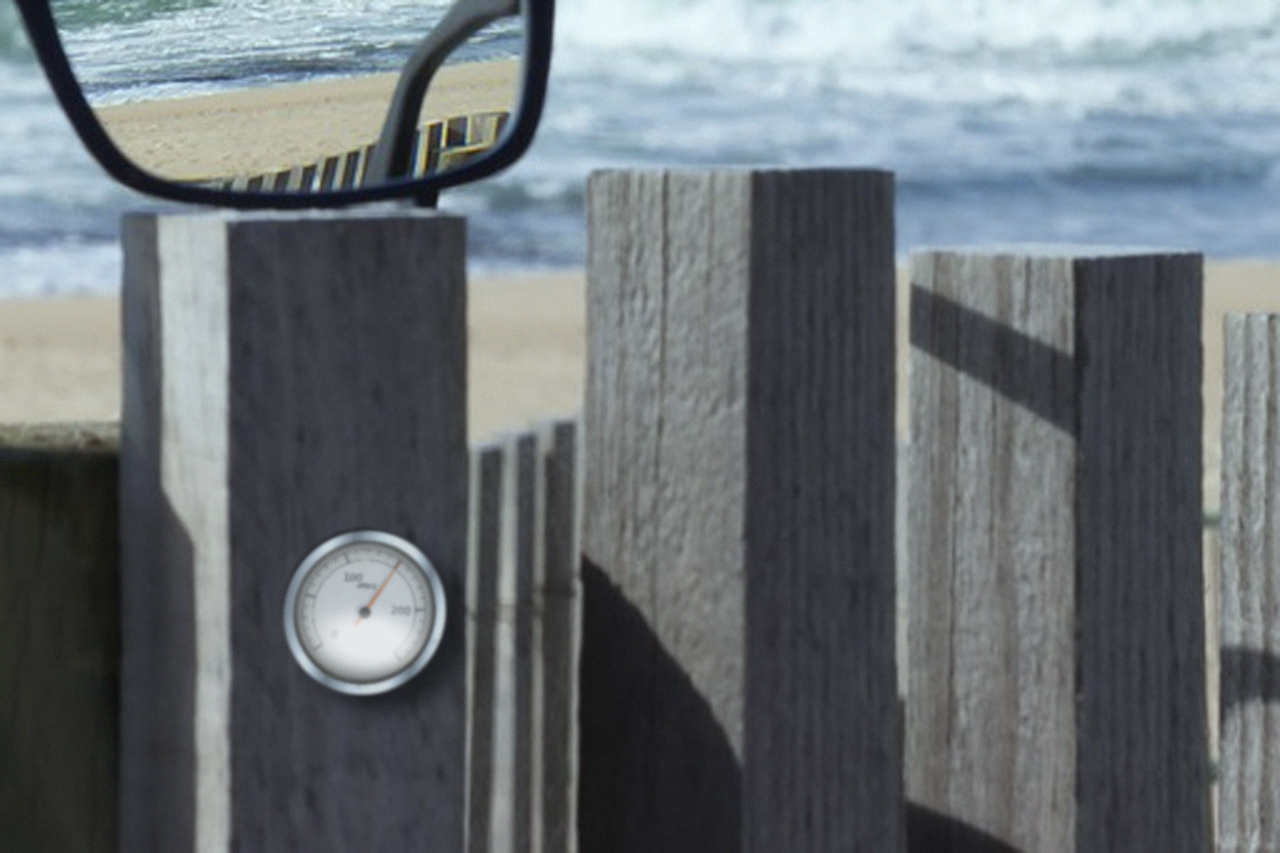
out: **150** A
